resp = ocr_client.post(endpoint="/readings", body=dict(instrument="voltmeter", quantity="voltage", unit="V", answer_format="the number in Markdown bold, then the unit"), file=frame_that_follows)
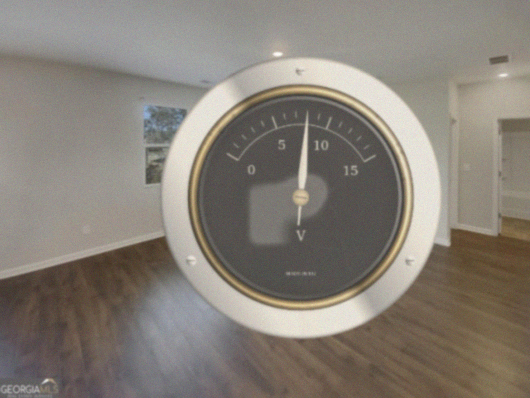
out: **8** V
